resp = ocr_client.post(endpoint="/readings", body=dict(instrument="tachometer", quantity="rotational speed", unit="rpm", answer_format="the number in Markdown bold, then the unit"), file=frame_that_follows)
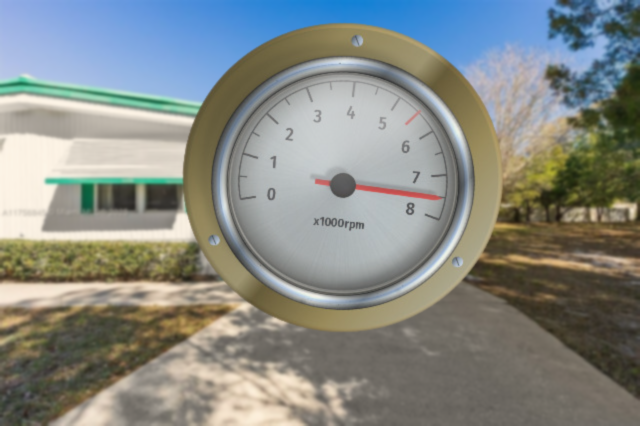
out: **7500** rpm
